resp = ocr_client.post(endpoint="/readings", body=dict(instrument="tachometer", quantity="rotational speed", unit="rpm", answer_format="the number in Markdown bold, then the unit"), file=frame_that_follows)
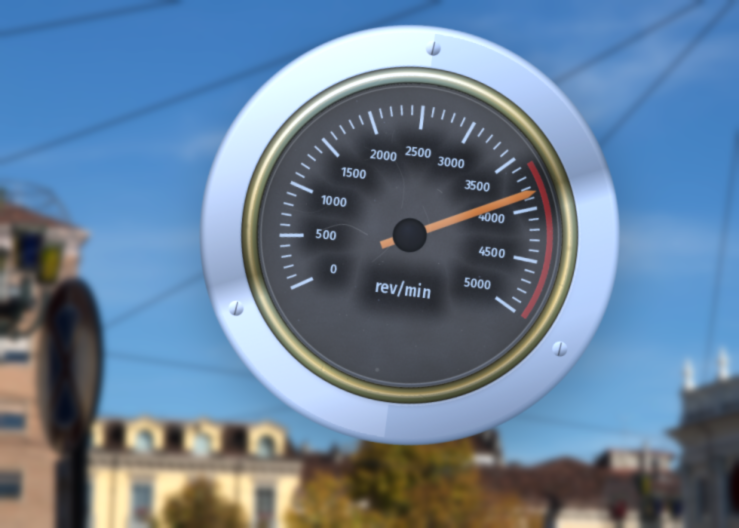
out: **3850** rpm
